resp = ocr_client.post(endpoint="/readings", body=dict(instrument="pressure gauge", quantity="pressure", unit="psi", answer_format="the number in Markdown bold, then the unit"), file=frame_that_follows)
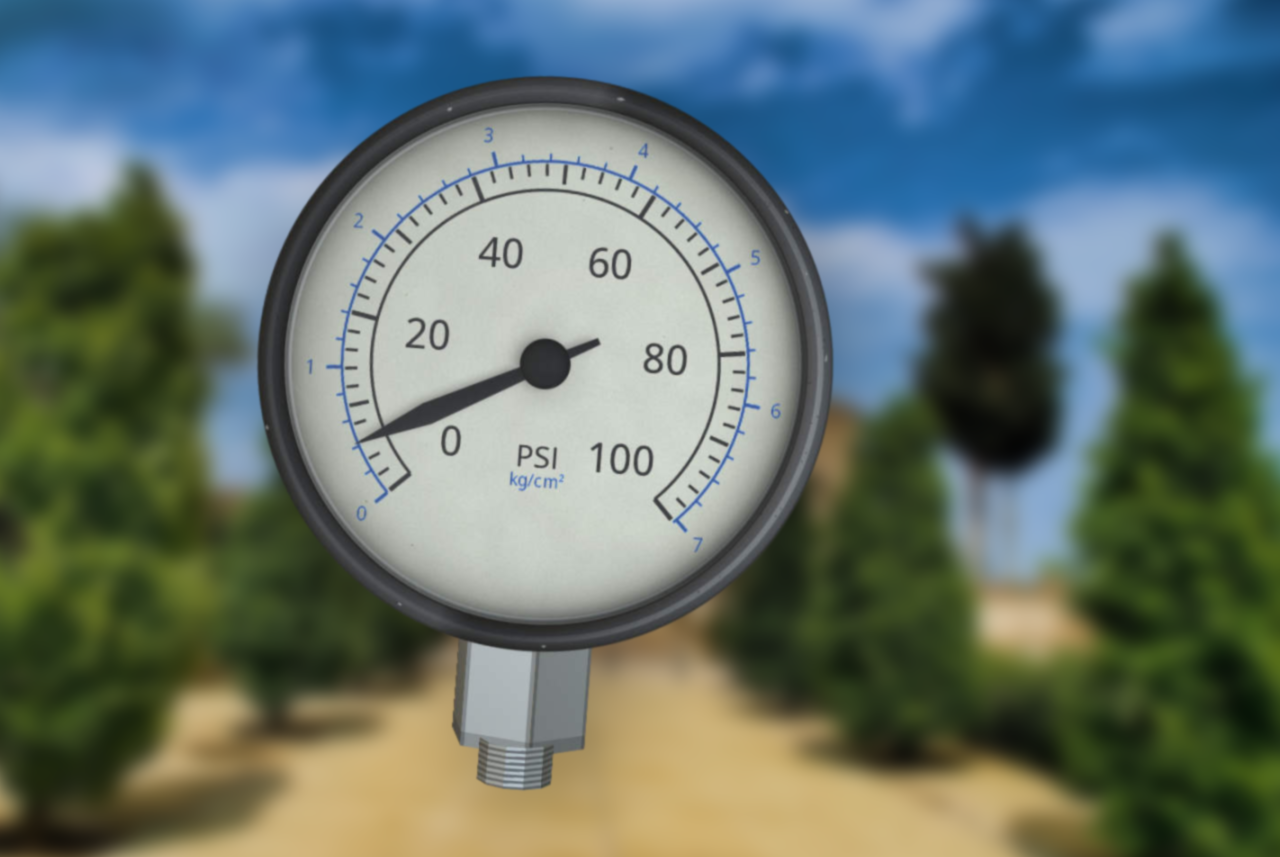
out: **6** psi
